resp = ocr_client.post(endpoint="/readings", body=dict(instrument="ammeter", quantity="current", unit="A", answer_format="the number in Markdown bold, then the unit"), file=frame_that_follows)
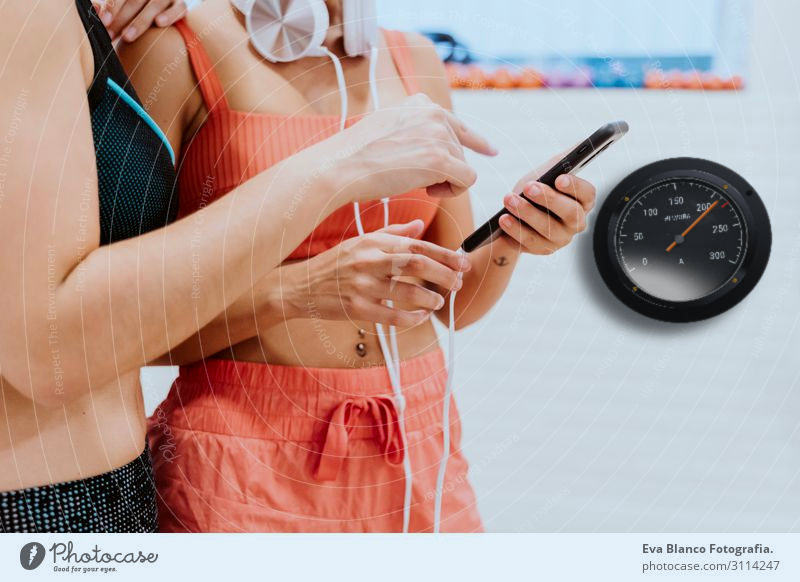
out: **210** A
